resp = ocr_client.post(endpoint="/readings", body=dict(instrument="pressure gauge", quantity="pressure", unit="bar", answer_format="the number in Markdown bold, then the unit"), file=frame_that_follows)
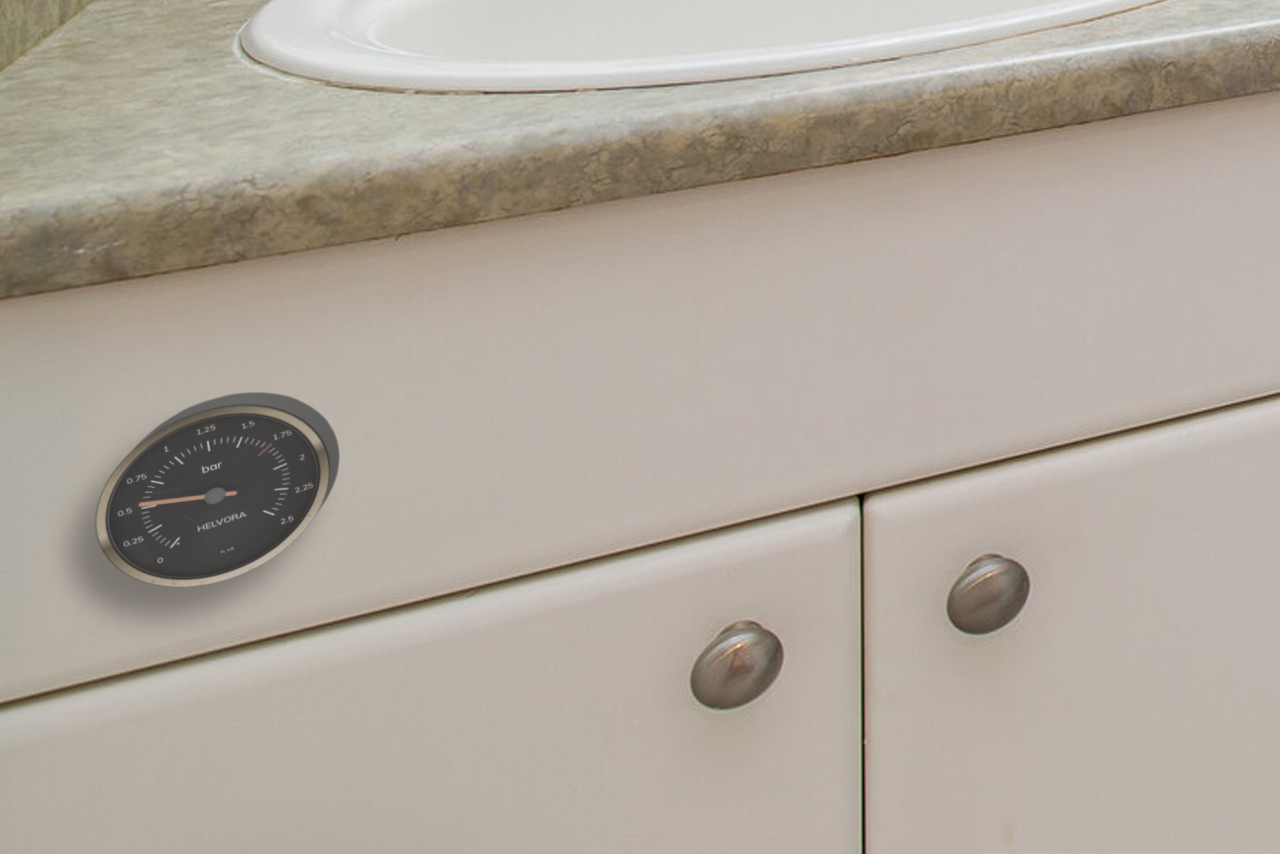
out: **0.55** bar
